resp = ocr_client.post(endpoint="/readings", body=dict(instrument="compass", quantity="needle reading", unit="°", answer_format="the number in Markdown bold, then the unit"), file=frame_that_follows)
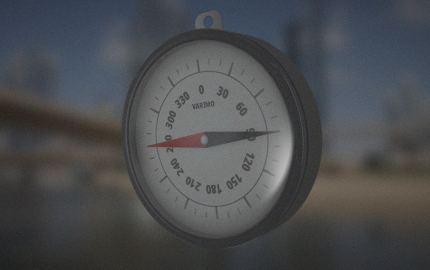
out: **270** °
